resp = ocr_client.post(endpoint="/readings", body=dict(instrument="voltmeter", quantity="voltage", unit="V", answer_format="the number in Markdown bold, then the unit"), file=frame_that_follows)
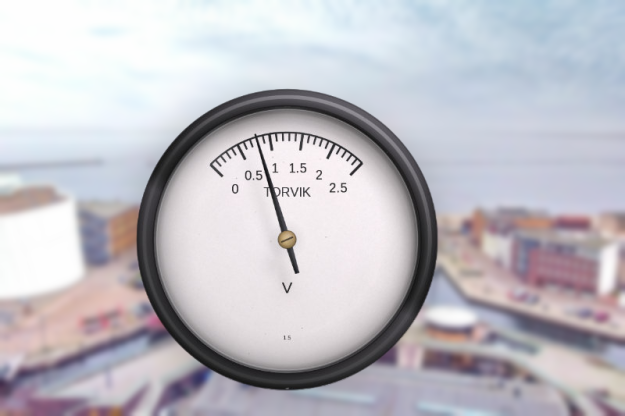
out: **0.8** V
